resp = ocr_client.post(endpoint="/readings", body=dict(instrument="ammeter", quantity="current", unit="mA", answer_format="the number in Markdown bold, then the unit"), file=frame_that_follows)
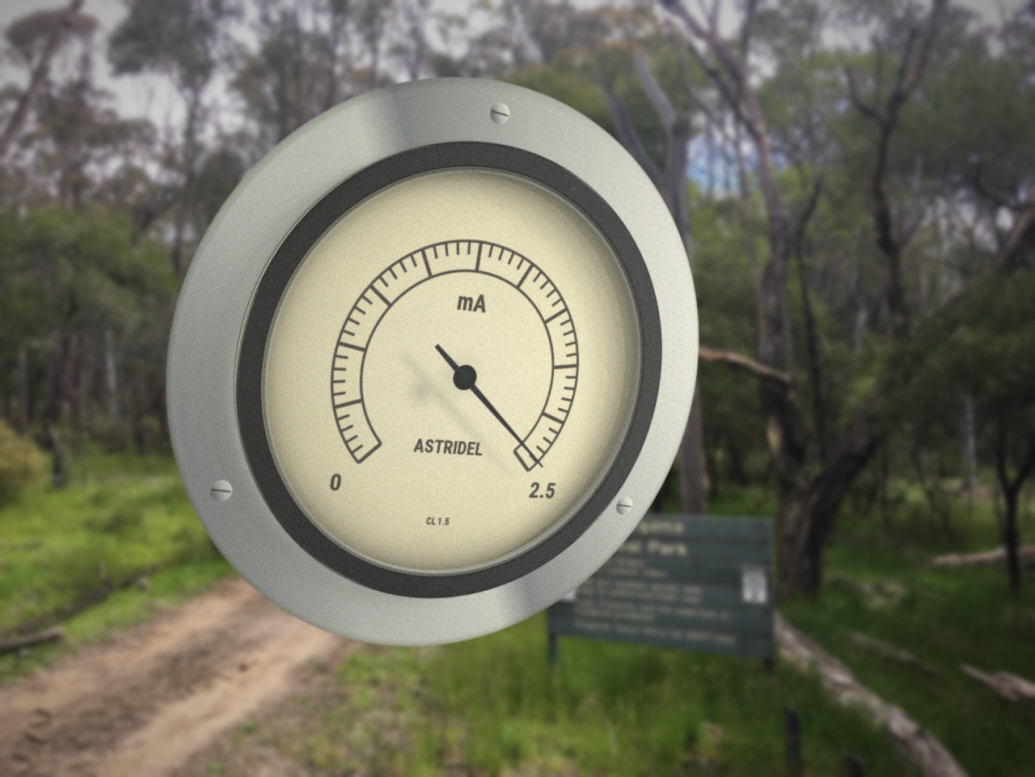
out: **2.45** mA
